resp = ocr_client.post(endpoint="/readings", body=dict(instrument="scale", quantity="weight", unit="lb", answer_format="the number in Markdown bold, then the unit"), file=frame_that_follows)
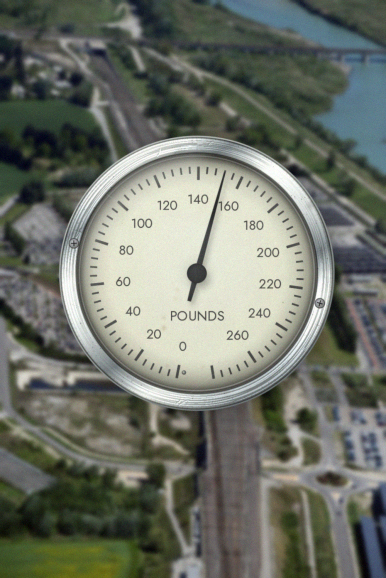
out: **152** lb
